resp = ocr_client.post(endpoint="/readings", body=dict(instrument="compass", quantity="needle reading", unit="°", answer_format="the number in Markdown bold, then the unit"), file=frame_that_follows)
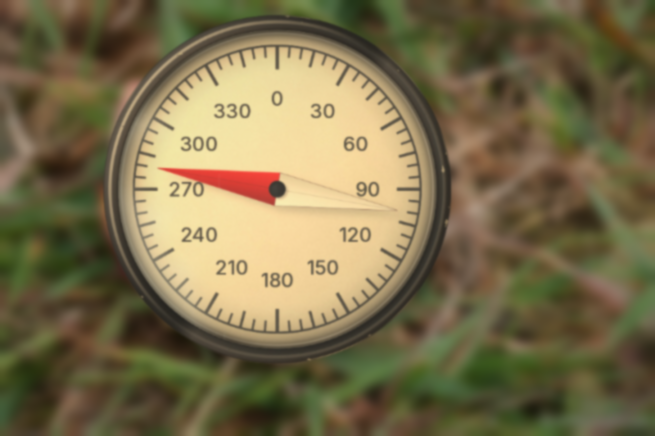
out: **280** °
